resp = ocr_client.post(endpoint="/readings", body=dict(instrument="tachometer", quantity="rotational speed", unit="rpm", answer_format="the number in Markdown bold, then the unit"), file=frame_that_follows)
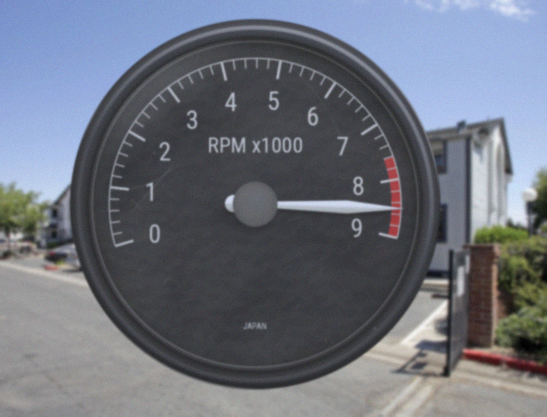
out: **8500** rpm
